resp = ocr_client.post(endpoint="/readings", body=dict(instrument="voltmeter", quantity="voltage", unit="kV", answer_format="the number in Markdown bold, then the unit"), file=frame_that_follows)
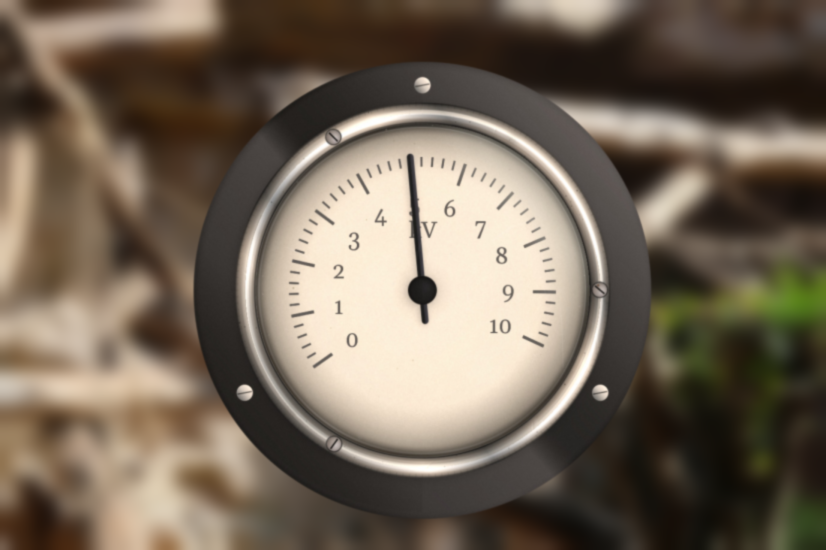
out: **5** kV
